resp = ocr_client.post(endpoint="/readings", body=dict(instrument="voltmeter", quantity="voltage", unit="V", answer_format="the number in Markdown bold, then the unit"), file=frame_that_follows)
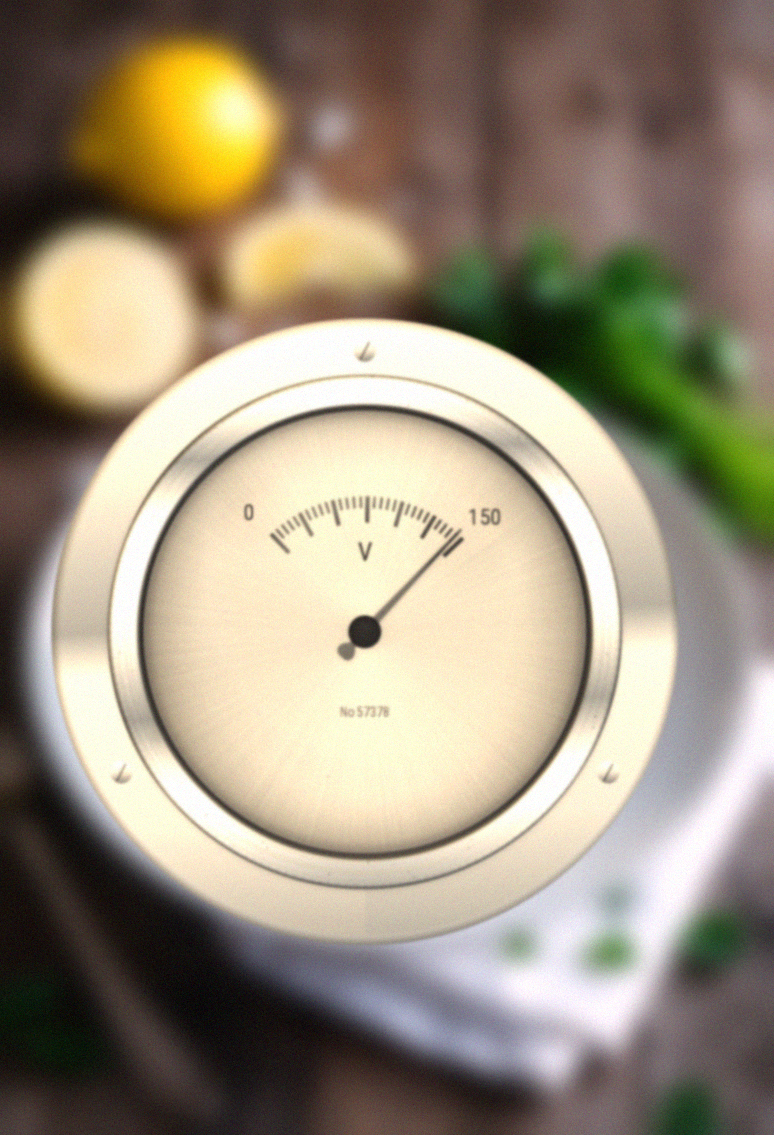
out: **145** V
